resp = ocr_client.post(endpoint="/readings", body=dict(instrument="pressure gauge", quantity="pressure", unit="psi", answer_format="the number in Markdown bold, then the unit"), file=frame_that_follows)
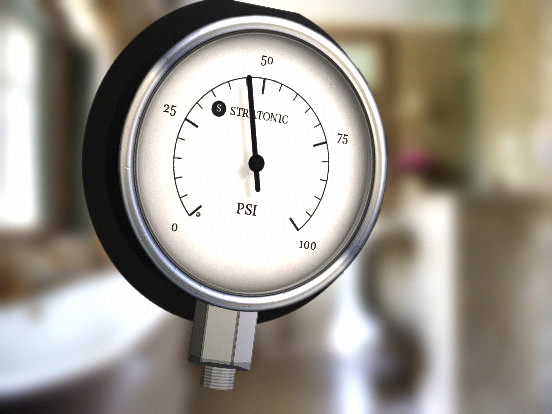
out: **45** psi
